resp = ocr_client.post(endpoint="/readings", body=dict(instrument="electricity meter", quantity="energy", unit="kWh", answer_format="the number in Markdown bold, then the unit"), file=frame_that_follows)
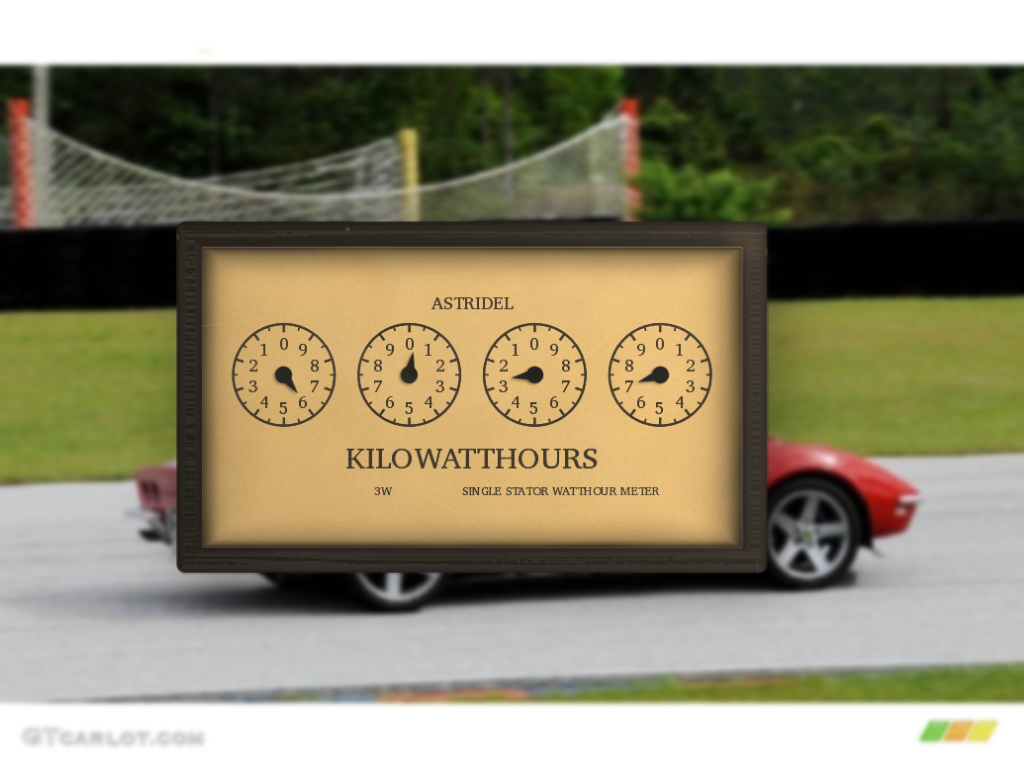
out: **6027** kWh
